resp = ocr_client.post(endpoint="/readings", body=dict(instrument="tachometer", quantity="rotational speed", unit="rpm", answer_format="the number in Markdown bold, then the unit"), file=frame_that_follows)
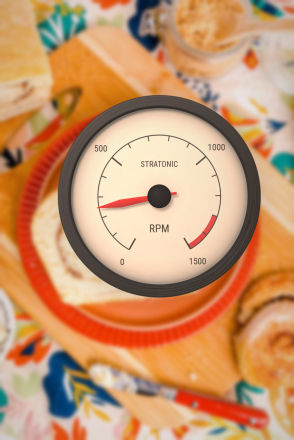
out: **250** rpm
